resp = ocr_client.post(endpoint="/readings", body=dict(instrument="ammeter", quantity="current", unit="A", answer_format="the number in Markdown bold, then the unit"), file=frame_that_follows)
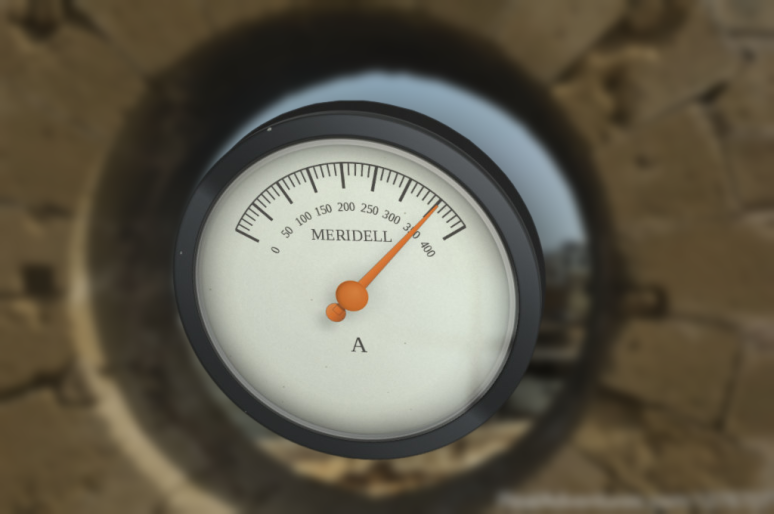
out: **350** A
